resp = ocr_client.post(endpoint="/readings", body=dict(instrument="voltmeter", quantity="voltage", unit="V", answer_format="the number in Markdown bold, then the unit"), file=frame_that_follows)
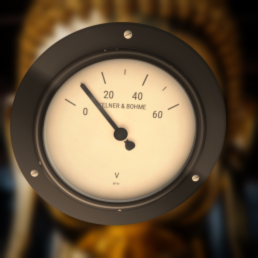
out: **10** V
